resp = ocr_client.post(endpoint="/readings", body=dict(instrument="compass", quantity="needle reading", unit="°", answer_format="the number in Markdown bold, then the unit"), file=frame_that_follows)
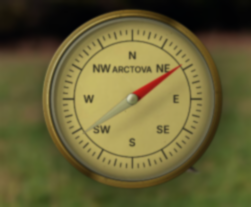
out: **55** °
